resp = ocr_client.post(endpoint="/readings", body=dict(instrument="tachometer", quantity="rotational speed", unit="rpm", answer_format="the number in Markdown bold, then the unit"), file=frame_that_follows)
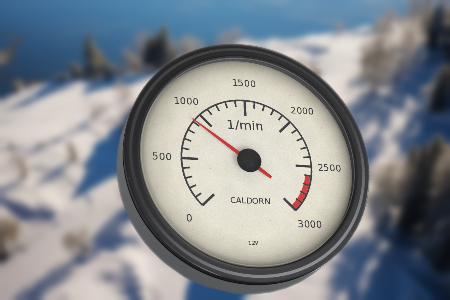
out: **900** rpm
